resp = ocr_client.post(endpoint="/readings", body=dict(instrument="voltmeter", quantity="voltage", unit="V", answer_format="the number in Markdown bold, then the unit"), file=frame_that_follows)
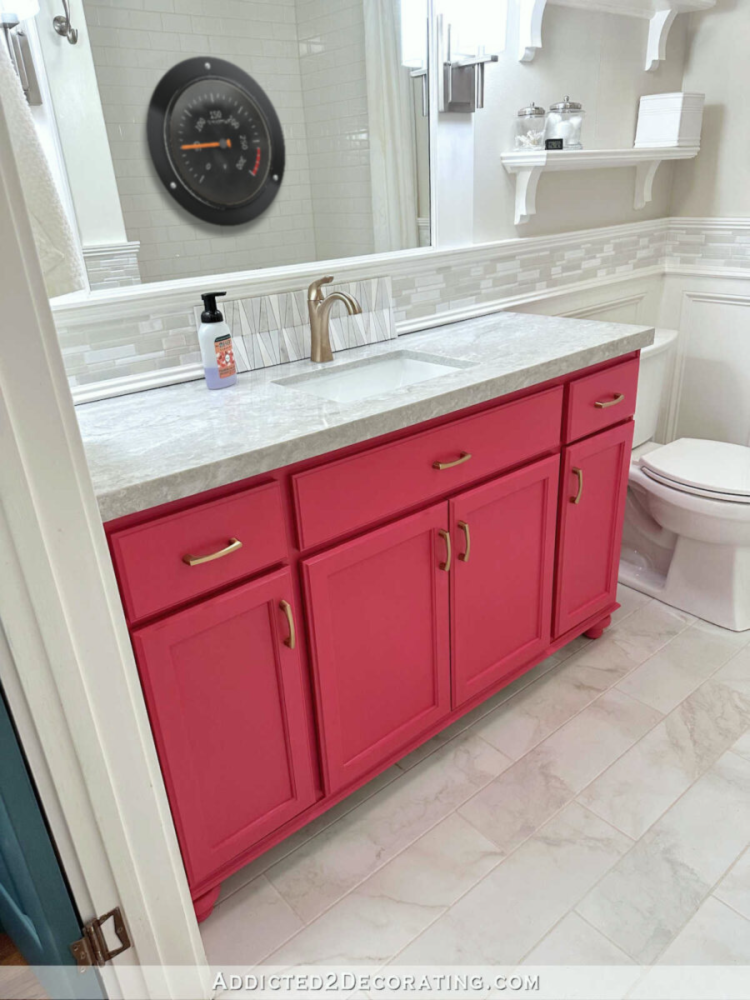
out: **50** V
